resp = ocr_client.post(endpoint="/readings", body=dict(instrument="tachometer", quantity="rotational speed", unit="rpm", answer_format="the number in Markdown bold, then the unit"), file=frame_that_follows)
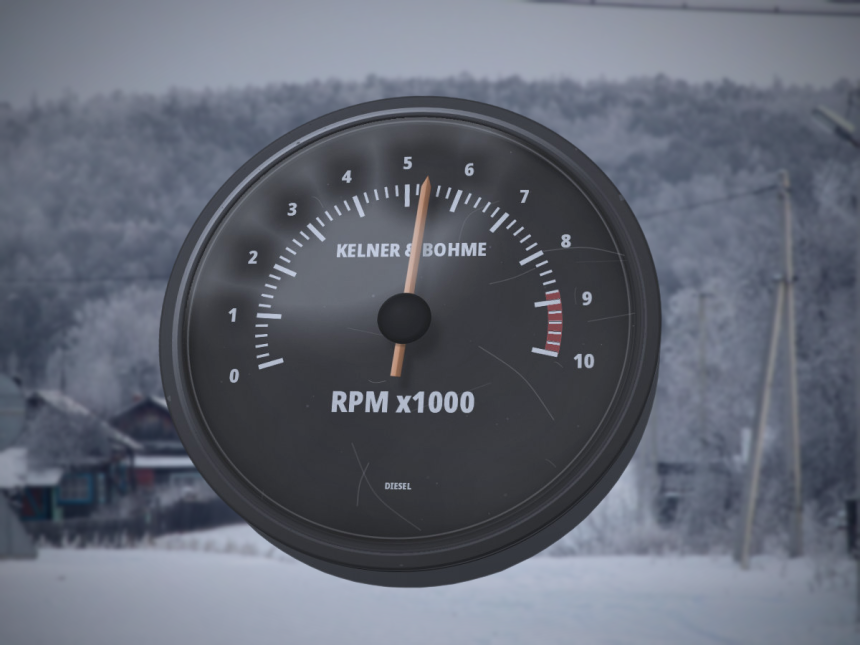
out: **5400** rpm
